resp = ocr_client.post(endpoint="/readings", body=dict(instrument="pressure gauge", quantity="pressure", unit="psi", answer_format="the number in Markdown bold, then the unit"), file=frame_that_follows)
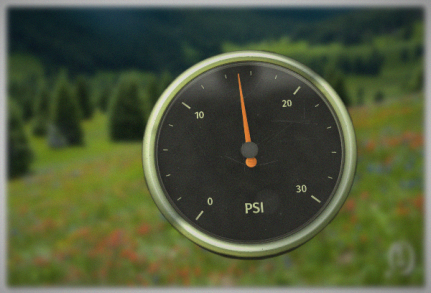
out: **15** psi
